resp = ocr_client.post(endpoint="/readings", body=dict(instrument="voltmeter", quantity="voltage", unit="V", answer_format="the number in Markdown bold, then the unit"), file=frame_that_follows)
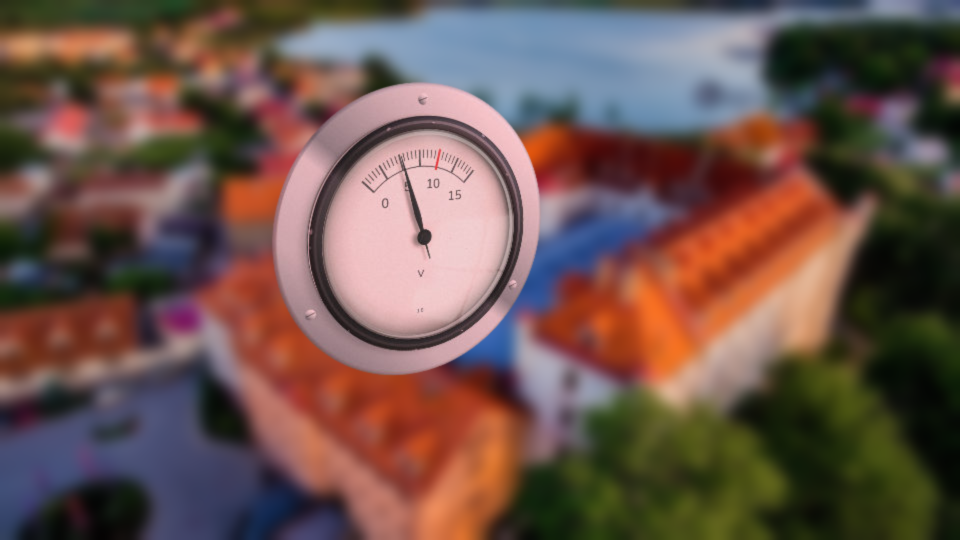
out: **5** V
